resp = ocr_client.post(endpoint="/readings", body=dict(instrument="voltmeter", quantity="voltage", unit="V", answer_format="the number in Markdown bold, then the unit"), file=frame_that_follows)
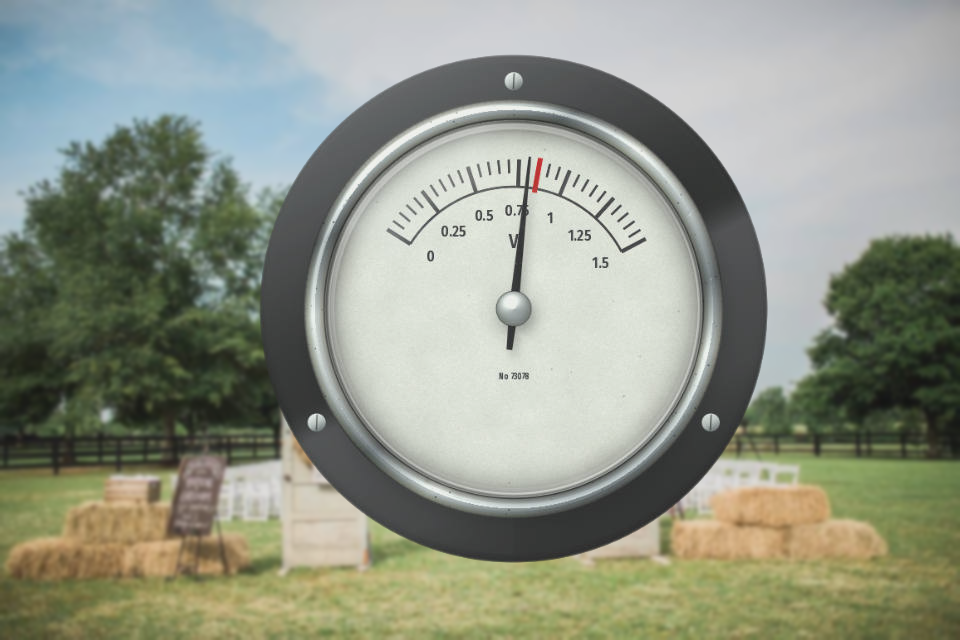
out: **0.8** V
